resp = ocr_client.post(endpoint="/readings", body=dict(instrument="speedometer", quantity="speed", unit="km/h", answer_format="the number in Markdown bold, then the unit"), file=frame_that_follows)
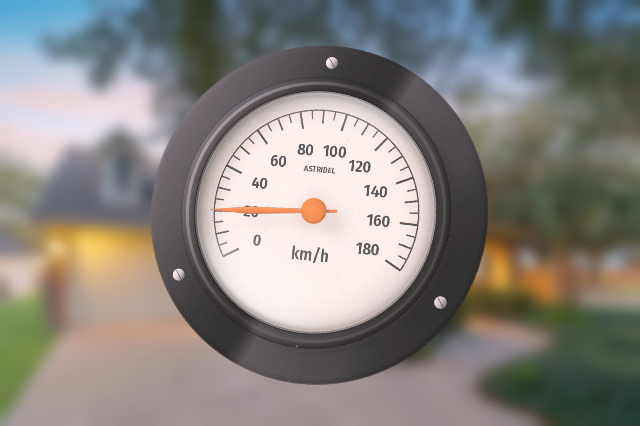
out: **20** km/h
